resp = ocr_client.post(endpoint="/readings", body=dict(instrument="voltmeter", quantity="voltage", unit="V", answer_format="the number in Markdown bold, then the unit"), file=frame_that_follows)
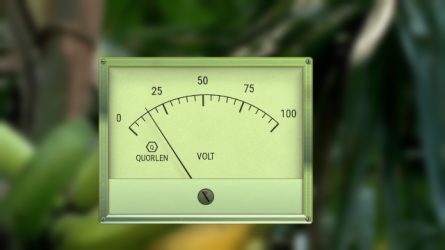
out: **15** V
